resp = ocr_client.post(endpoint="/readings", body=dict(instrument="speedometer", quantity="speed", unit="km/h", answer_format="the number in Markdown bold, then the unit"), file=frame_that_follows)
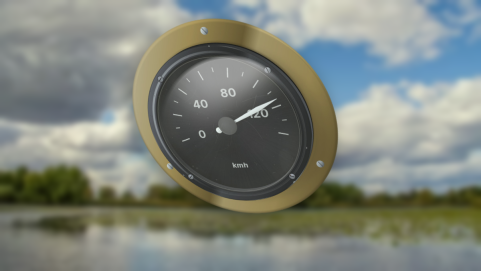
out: **115** km/h
